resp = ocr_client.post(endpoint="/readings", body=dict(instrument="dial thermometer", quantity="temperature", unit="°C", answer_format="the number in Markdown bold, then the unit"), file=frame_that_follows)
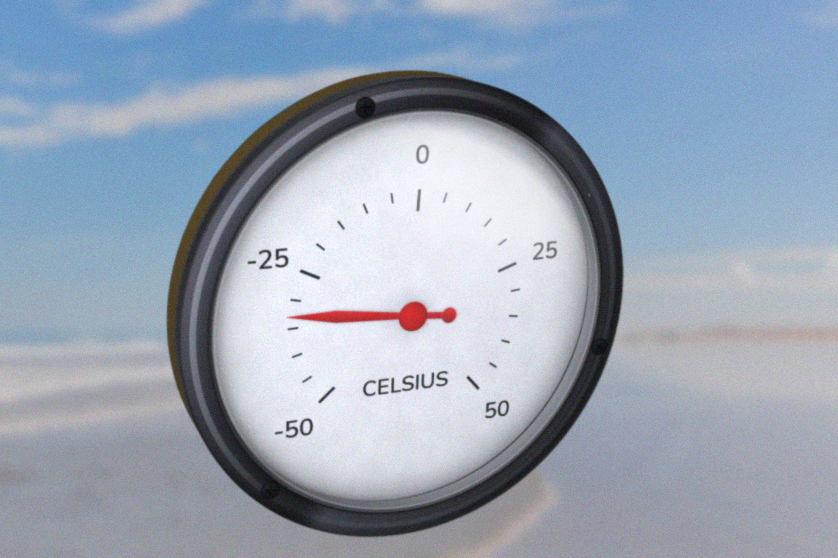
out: **-32.5** °C
